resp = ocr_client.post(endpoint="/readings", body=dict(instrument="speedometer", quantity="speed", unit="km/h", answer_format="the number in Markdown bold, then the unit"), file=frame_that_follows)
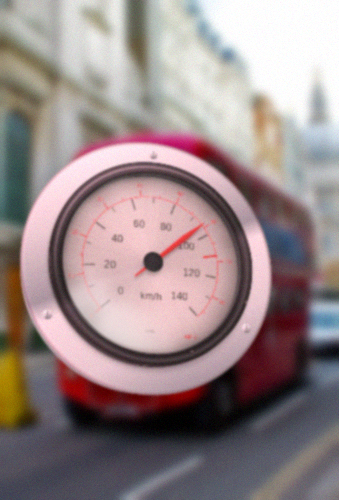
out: **95** km/h
